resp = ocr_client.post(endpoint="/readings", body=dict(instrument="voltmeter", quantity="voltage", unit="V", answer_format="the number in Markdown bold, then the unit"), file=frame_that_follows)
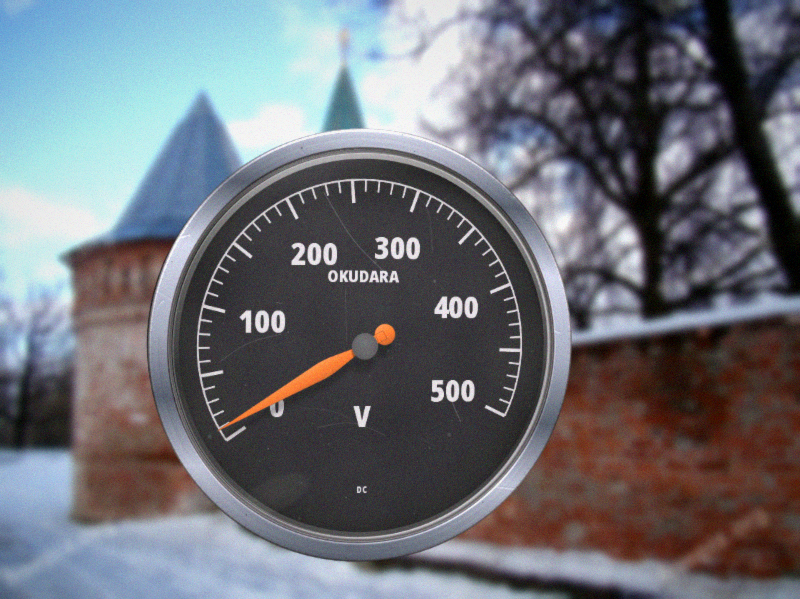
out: **10** V
